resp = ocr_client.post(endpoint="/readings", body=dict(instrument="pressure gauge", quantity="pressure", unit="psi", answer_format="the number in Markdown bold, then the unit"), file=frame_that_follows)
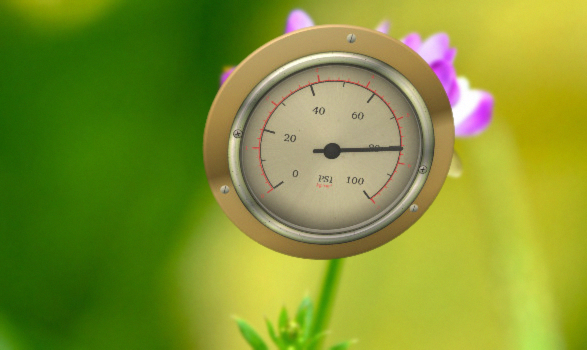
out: **80** psi
